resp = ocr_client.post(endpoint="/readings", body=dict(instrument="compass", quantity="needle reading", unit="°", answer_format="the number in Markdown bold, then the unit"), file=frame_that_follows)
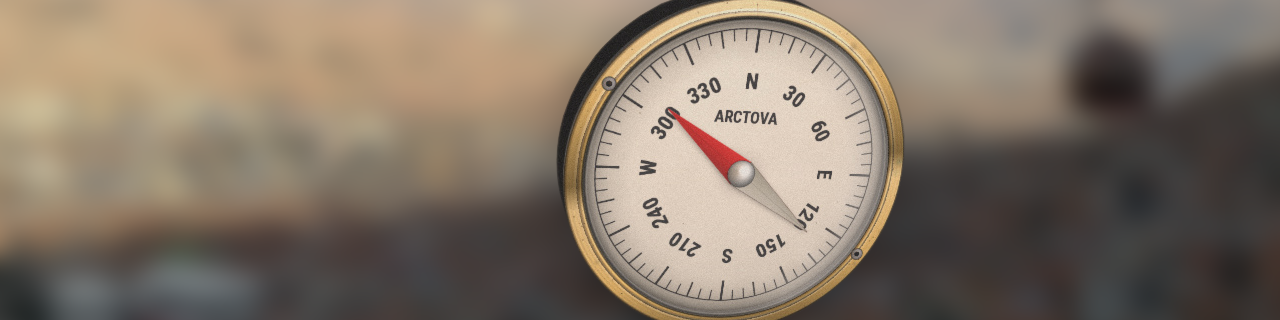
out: **307.5** °
